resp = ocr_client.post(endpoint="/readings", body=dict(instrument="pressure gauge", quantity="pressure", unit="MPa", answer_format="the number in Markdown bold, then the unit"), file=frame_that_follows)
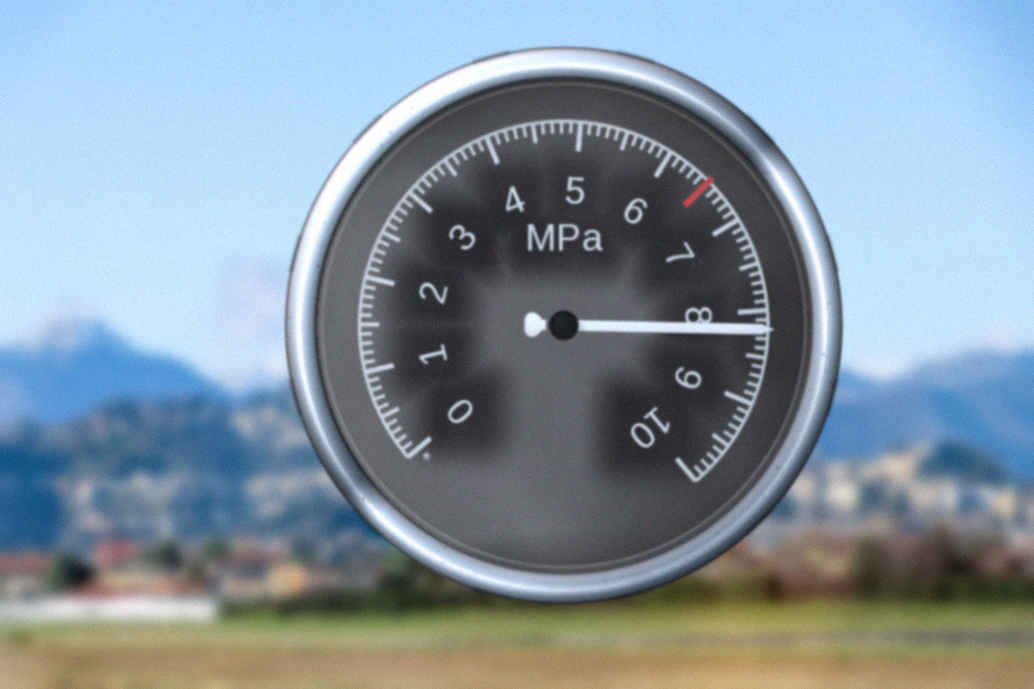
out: **8.2** MPa
